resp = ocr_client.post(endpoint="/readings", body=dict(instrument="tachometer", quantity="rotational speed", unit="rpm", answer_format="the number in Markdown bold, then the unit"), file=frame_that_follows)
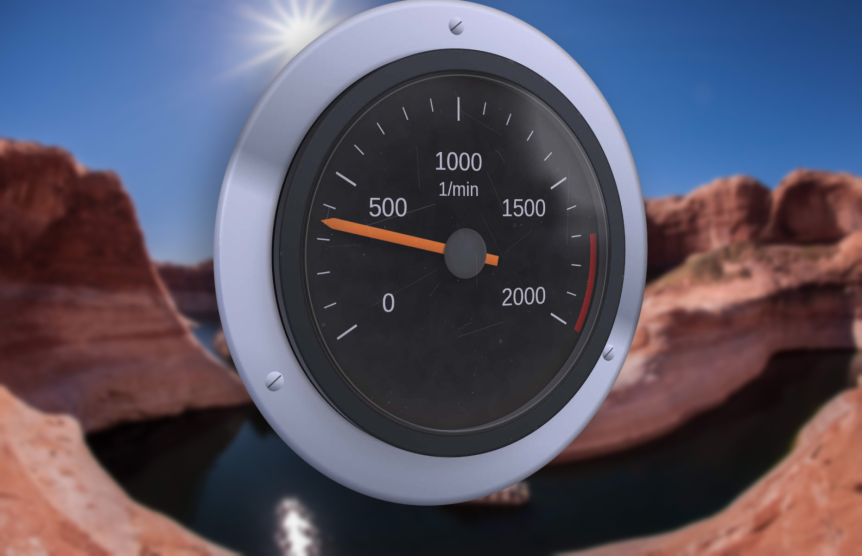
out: **350** rpm
